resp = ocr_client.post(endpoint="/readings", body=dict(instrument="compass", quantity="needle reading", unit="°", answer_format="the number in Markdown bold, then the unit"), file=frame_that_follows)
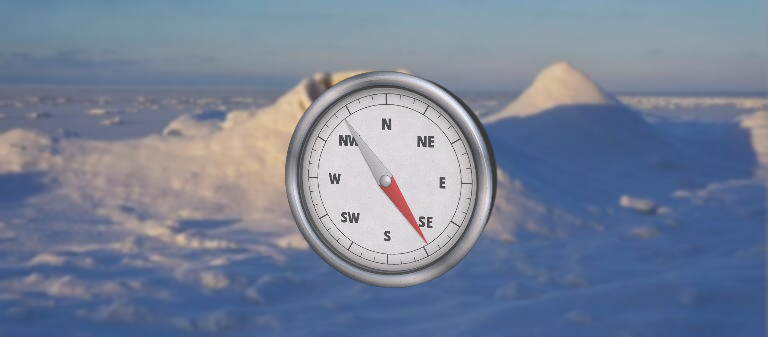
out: **145** °
